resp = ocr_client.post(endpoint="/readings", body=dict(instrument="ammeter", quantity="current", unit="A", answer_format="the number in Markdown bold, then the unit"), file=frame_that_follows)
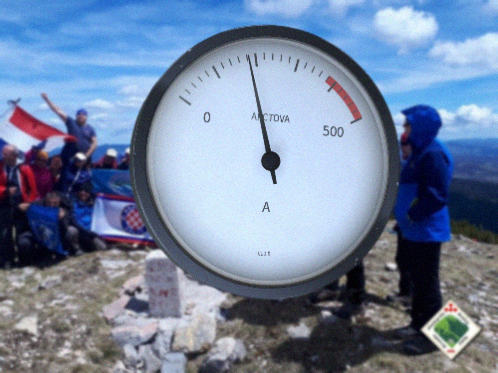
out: **180** A
